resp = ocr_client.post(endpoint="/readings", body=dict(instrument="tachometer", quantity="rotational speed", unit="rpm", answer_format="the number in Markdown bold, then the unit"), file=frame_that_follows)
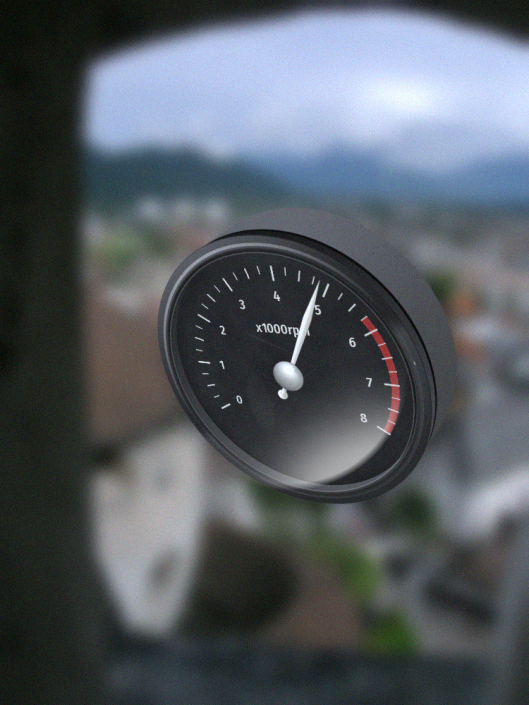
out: **4875** rpm
